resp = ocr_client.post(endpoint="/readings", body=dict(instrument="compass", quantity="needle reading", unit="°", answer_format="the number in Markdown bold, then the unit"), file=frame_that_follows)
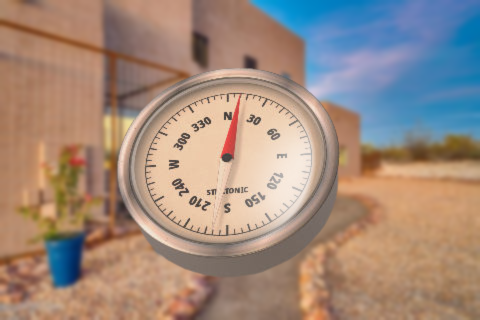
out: **10** °
